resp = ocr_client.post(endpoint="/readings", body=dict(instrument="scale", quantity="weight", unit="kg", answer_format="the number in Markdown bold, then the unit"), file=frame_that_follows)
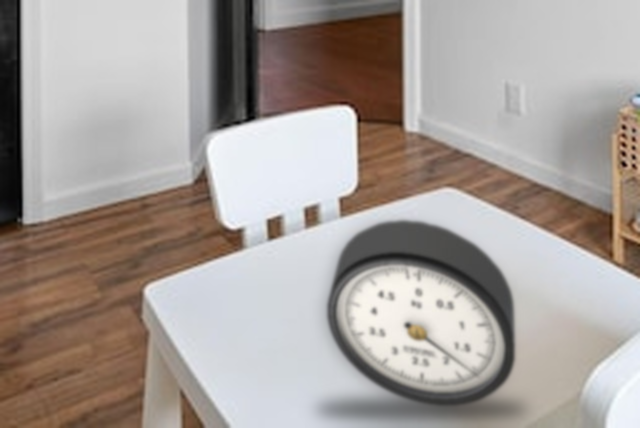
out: **1.75** kg
